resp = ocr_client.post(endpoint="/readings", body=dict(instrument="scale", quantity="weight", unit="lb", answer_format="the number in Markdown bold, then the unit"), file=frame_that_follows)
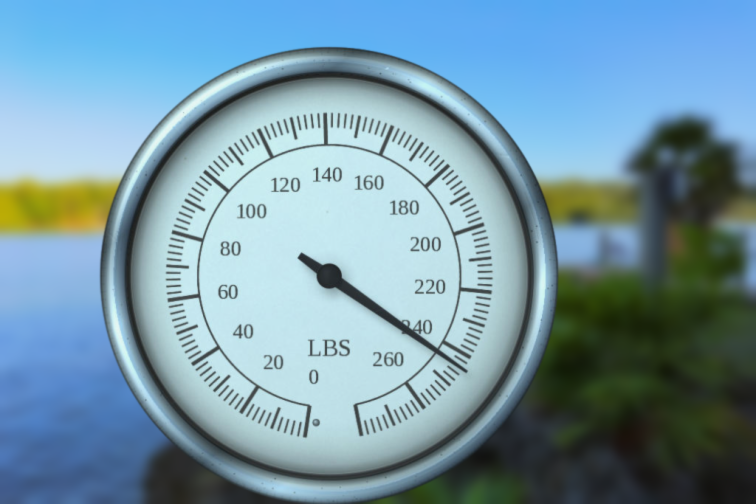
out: **244** lb
